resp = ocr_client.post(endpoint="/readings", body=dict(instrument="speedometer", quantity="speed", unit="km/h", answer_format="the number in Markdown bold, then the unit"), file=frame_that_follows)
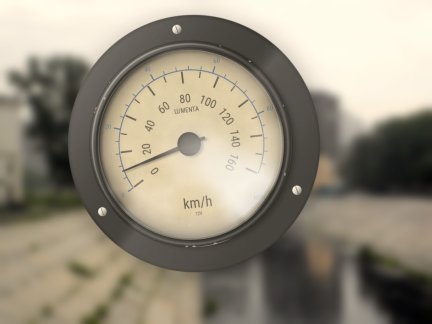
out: **10** km/h
